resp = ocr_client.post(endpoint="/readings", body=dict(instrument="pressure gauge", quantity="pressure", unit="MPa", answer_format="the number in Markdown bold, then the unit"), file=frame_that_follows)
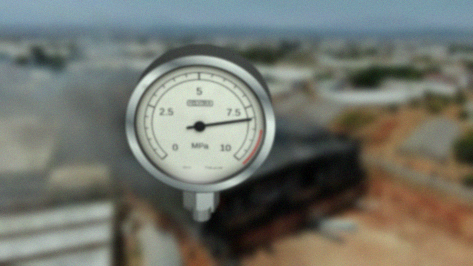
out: **8** MPa
